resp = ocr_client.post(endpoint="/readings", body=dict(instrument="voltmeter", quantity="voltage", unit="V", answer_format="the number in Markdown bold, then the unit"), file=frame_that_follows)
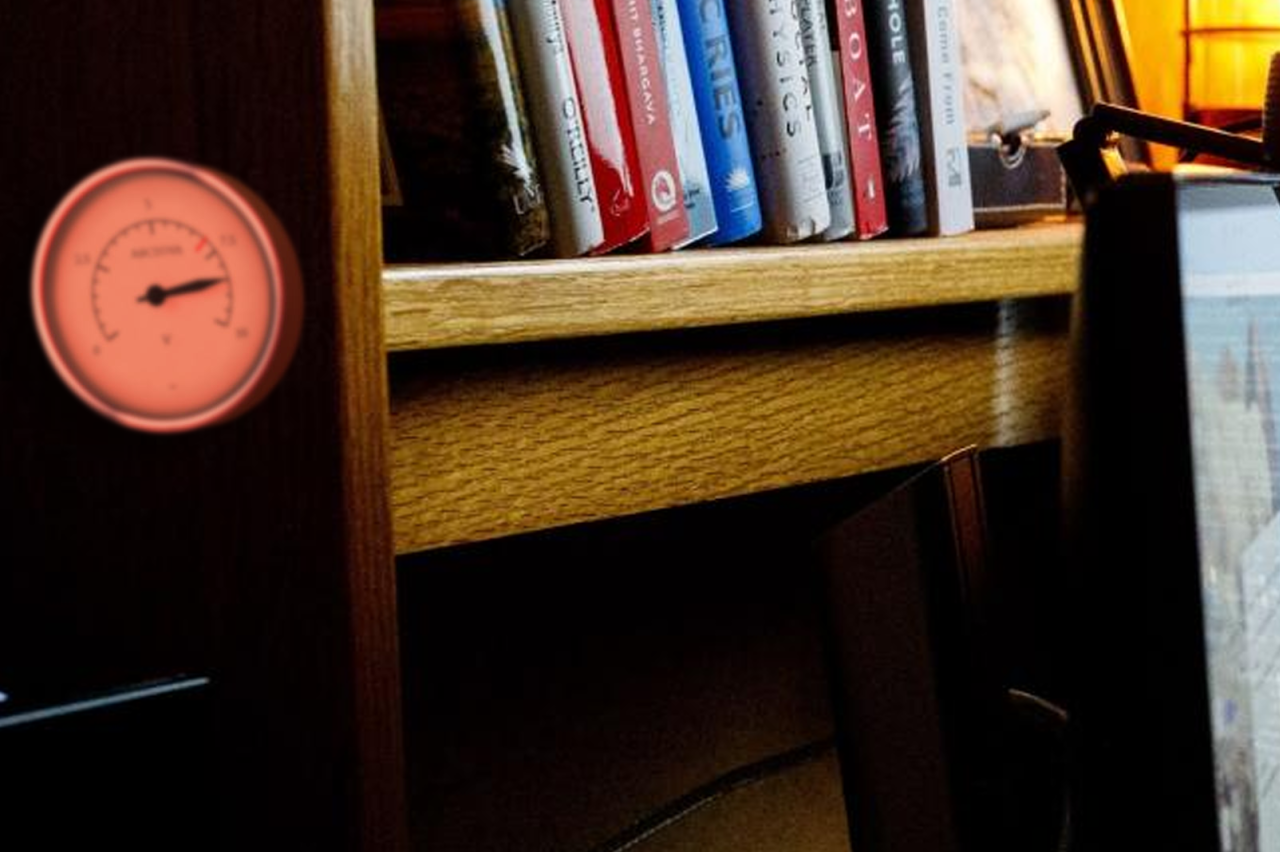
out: **8.5** V
